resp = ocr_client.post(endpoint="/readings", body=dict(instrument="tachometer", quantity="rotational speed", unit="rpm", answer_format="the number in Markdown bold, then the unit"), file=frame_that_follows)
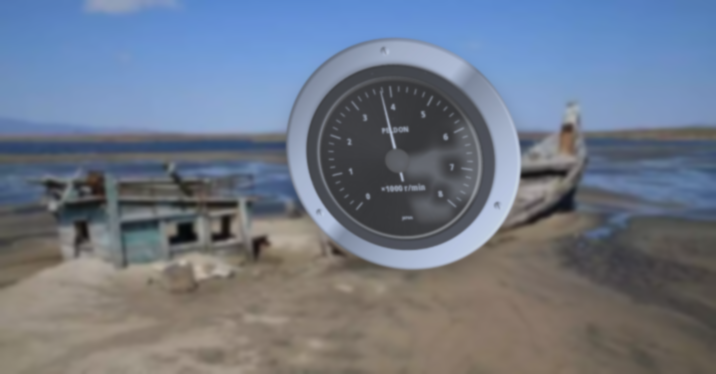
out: **3800** rpm
